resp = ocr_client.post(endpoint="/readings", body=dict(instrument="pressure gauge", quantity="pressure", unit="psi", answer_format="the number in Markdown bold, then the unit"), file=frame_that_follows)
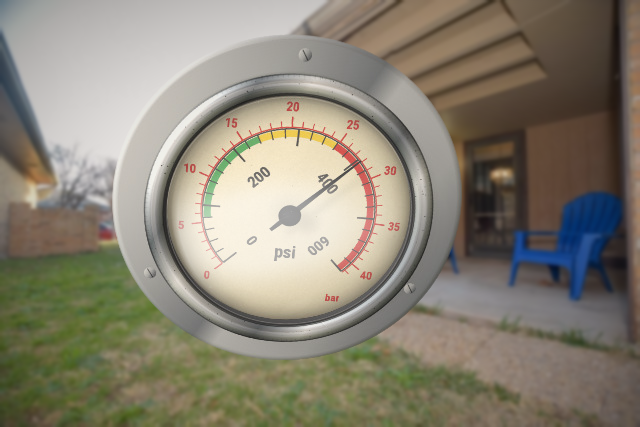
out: **400** psi
